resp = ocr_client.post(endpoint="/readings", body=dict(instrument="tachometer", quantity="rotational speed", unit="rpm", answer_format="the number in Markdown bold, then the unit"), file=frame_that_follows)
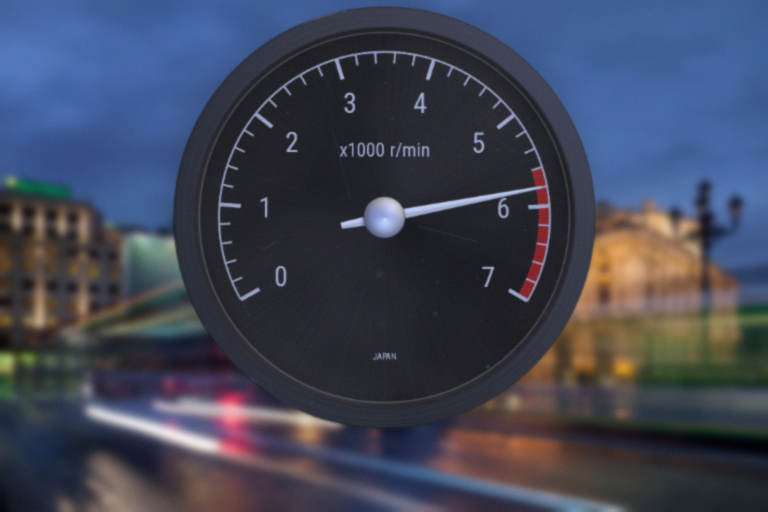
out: **5800** rpm
